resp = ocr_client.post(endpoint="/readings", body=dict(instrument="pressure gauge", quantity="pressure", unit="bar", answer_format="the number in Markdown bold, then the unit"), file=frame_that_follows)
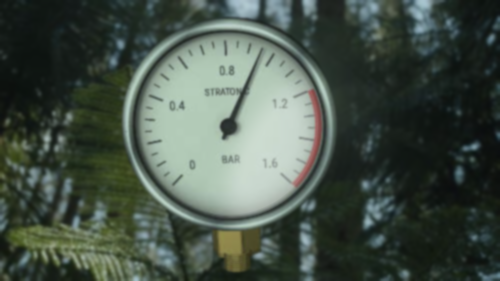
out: **0.95** bar
